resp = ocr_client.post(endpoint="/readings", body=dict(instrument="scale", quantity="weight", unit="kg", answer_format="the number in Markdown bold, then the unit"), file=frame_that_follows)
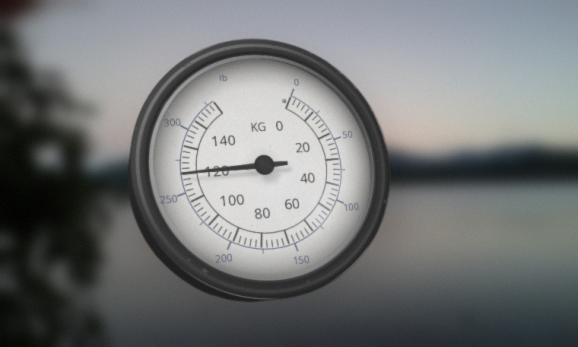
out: **120** kg
